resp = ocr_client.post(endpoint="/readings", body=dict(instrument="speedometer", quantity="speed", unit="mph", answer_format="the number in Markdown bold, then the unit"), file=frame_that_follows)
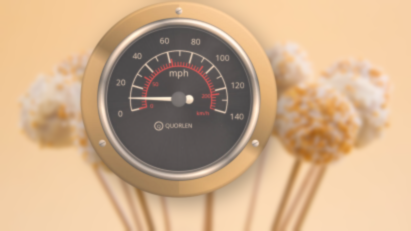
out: **10** mph
